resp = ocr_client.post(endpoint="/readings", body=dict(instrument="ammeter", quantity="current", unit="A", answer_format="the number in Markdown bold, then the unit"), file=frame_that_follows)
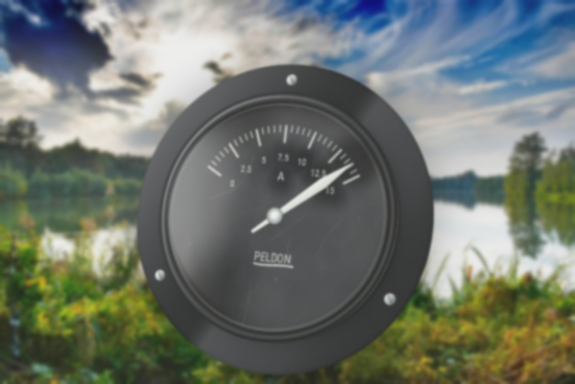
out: **14** A
